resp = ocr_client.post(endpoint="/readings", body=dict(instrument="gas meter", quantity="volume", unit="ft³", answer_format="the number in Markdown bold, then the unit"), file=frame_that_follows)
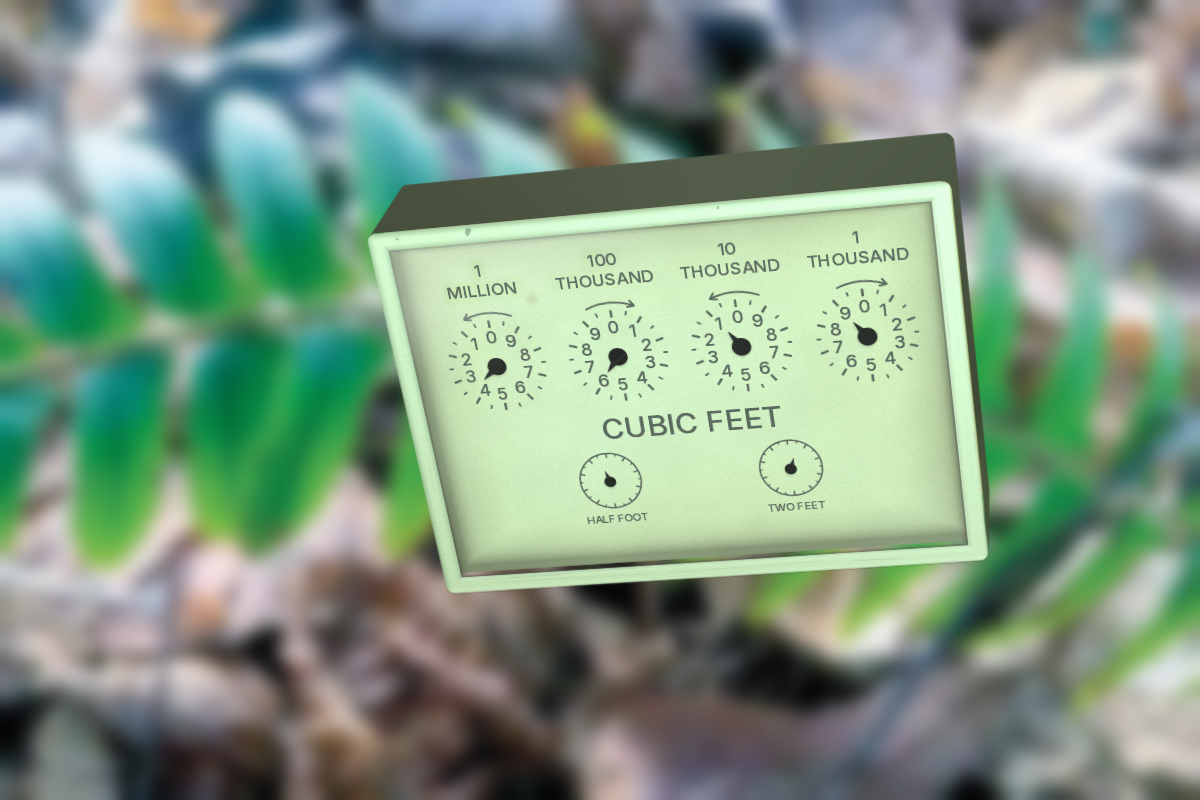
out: **360900** ft³
